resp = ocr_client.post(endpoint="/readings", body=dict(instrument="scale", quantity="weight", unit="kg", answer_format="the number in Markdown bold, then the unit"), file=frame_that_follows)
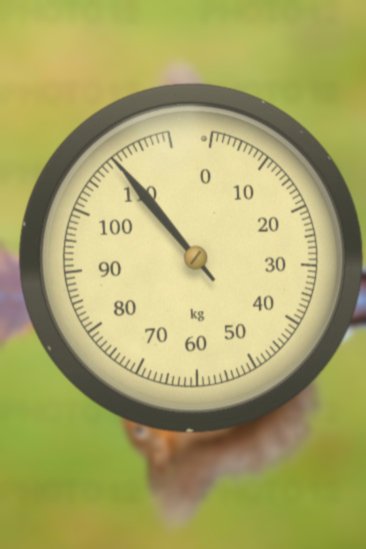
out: **110** kg
